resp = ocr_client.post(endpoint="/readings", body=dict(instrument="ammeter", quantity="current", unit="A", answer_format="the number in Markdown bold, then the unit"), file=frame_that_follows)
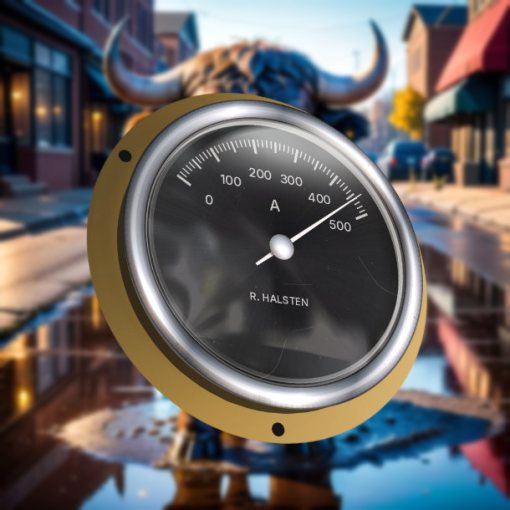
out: **460** A
